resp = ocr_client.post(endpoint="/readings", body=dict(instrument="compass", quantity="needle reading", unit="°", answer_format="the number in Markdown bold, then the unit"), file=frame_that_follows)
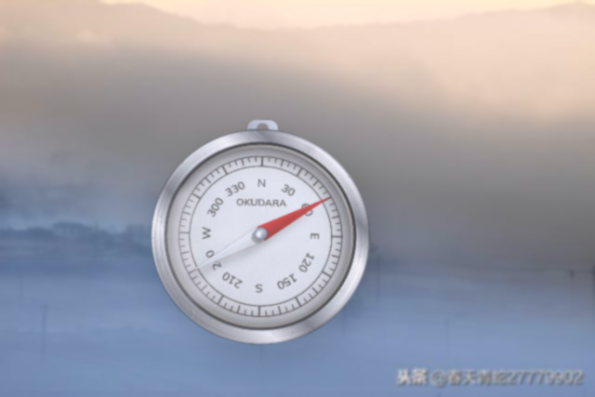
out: **60** °
